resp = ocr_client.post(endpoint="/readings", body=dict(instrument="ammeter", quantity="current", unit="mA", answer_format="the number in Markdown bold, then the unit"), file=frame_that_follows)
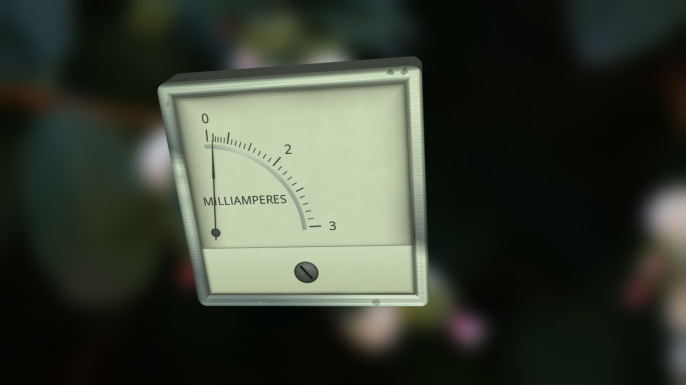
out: **0.5** mA
